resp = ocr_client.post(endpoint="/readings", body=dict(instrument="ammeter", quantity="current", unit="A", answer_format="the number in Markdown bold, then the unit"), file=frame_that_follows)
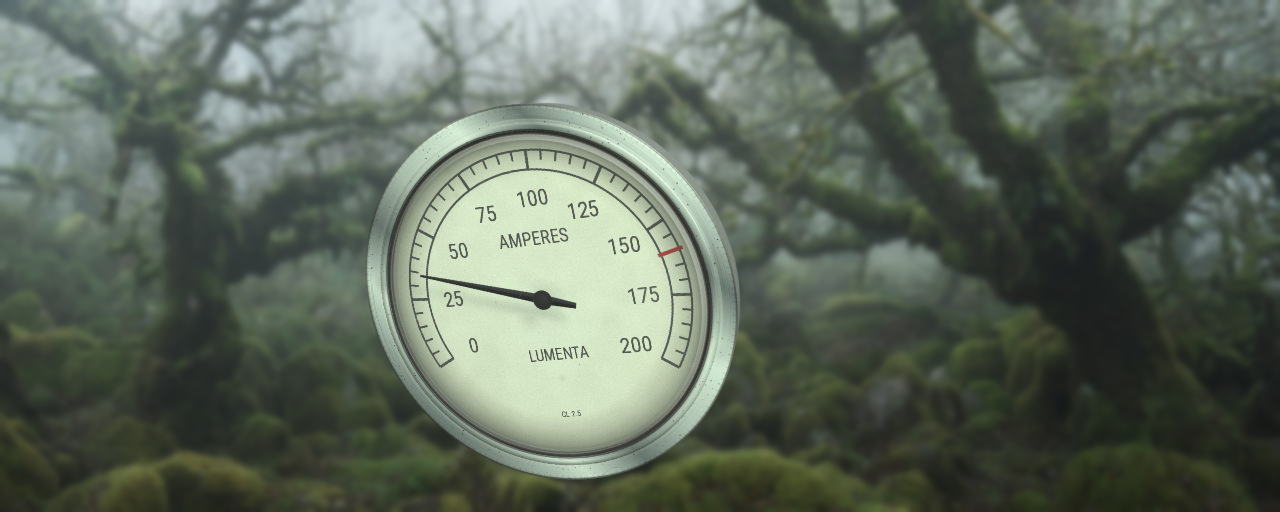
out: **35** A
